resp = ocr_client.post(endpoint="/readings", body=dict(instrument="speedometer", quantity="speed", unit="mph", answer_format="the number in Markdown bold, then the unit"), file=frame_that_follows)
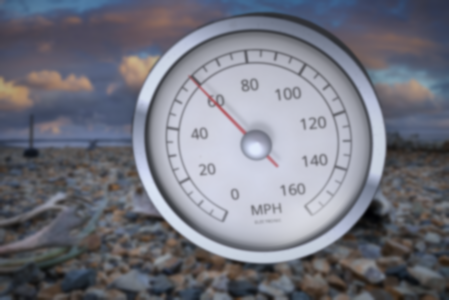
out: **60** mph
